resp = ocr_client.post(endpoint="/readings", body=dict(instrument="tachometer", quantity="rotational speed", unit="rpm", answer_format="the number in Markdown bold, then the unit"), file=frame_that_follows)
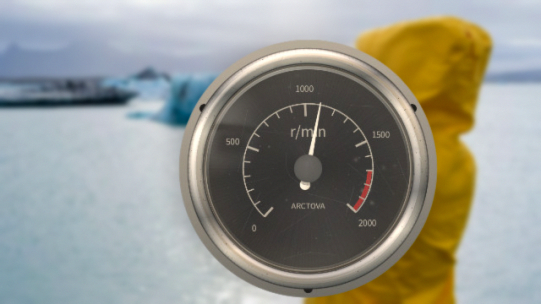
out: **1100** rpm
